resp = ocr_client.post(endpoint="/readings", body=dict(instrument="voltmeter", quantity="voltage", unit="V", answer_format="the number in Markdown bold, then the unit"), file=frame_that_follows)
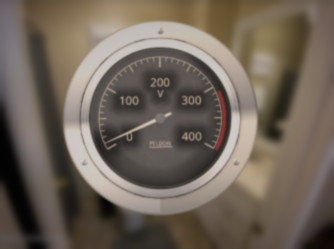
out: **10** V
